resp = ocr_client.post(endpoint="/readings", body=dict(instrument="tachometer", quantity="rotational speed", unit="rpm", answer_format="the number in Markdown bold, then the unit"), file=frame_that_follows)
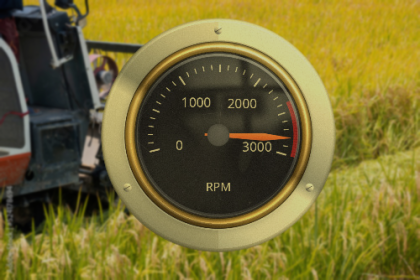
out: **2800** rpm
